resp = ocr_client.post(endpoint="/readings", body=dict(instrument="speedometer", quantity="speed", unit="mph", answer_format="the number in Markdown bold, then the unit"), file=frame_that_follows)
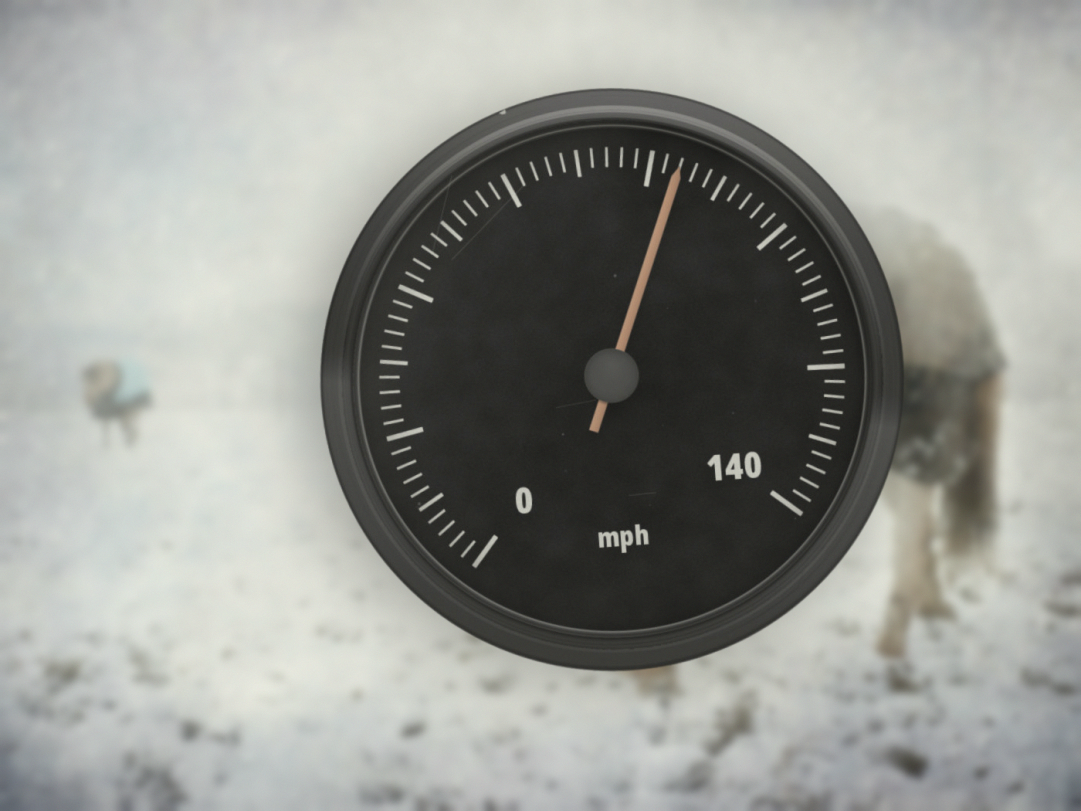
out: **84** mph
